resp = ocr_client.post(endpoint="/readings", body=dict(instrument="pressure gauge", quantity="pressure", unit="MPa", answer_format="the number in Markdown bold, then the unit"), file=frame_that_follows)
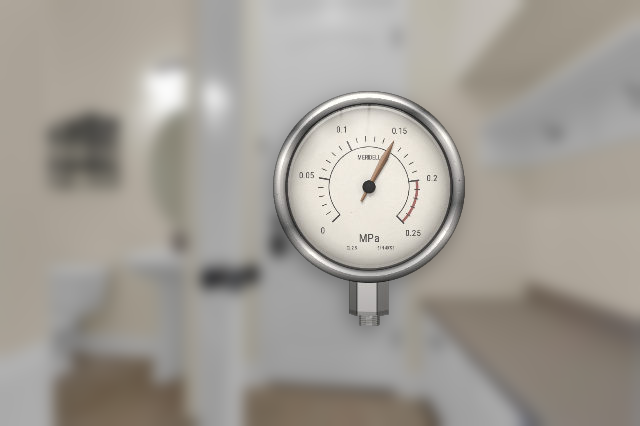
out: **0.15** MPa
